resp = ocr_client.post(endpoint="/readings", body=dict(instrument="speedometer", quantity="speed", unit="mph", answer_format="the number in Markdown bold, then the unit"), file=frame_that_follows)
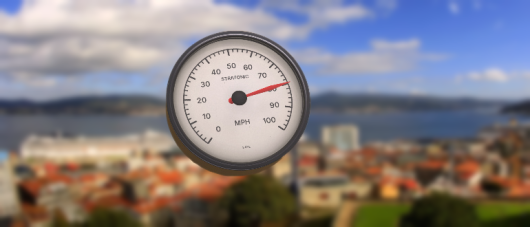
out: **80** mph
